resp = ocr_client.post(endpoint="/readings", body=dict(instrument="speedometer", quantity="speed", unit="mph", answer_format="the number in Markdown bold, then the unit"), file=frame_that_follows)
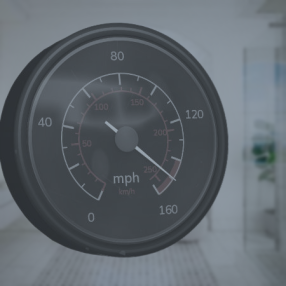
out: **150** mph
